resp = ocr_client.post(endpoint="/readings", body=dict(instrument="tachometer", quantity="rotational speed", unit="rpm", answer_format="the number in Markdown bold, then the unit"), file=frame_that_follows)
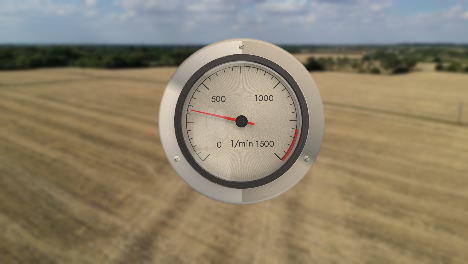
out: **325** rpm
